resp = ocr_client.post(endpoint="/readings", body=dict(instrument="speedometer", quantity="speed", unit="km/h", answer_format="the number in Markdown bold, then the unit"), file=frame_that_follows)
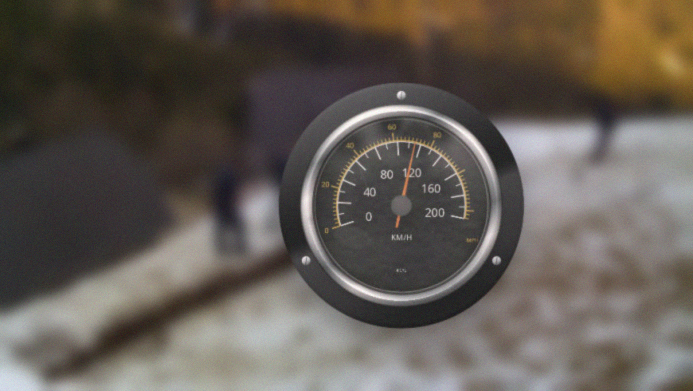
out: **115** km/h
